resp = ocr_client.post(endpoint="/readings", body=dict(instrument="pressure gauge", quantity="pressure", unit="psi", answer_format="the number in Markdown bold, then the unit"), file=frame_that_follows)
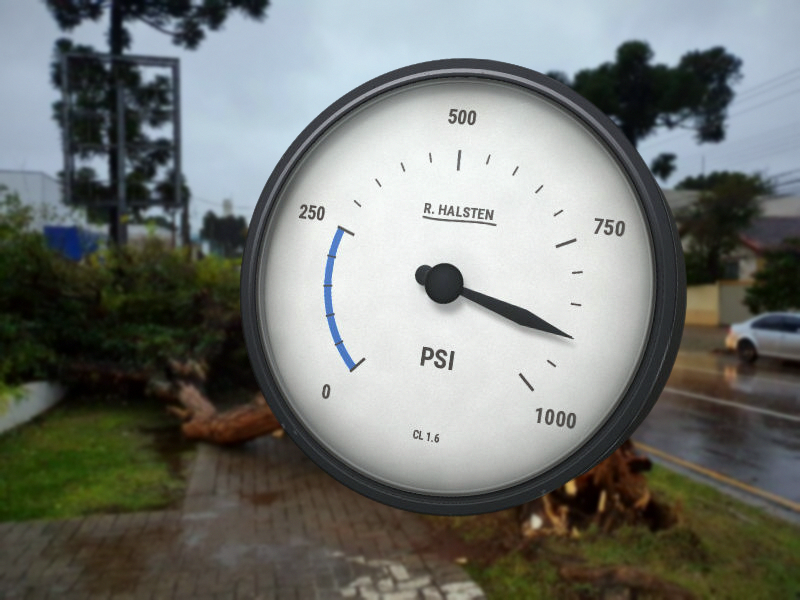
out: **900** psi
